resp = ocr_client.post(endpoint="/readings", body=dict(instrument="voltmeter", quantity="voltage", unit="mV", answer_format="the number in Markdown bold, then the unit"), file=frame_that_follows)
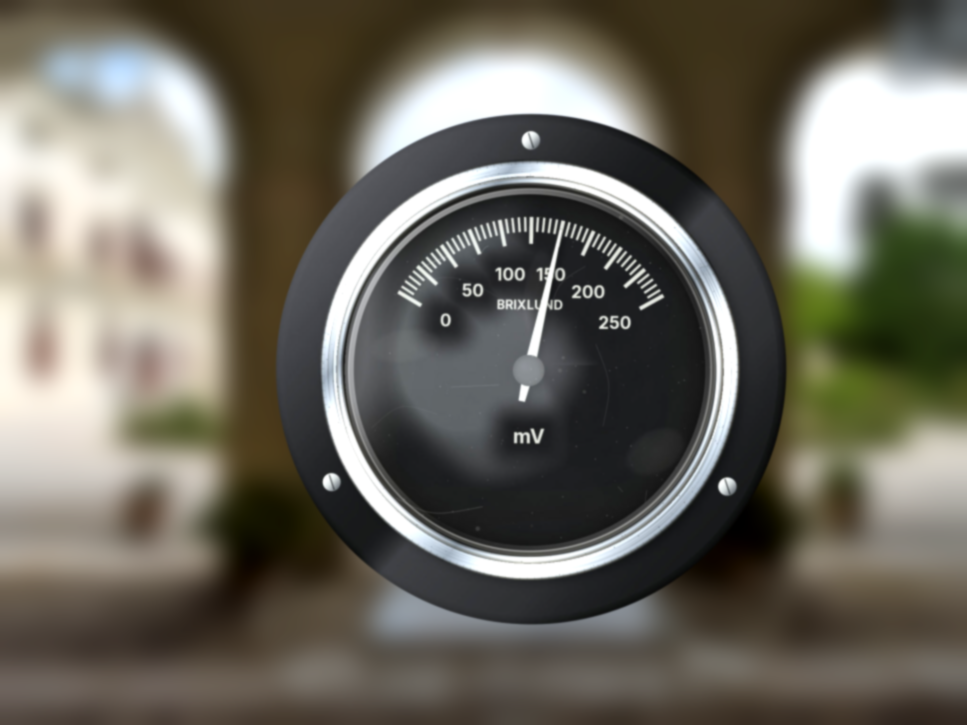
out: **150** mV
